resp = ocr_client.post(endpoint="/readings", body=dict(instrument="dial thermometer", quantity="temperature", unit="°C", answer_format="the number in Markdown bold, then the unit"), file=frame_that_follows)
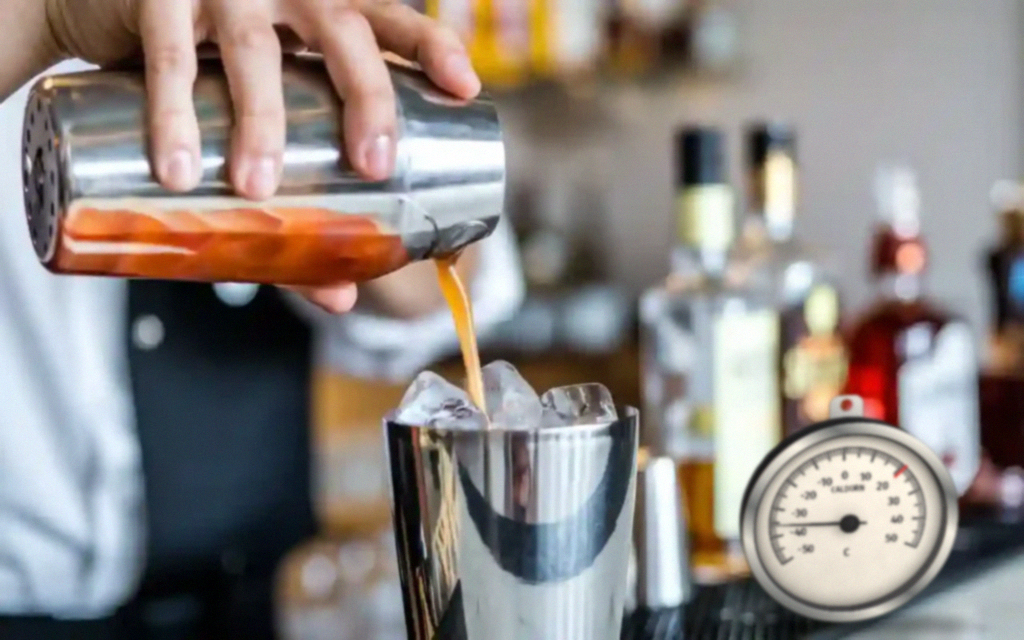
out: **-35** °C
